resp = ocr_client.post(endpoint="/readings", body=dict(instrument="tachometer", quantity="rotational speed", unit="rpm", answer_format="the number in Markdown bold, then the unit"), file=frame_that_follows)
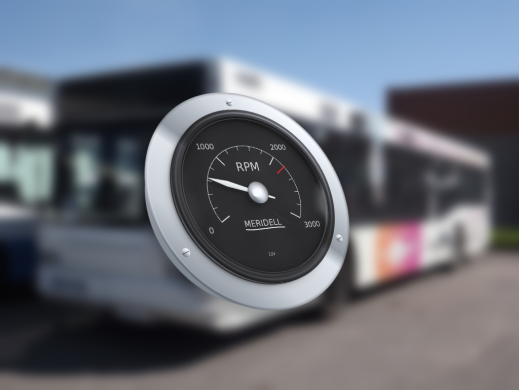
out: **600** rpm
